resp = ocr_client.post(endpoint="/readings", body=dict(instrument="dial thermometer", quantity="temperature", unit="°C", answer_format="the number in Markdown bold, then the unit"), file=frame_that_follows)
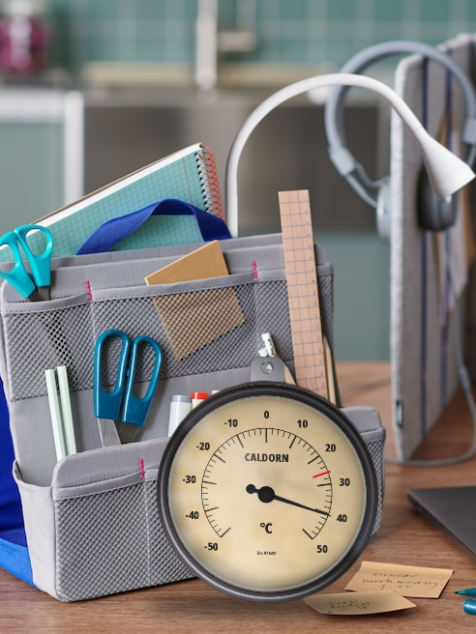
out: **40** °C
